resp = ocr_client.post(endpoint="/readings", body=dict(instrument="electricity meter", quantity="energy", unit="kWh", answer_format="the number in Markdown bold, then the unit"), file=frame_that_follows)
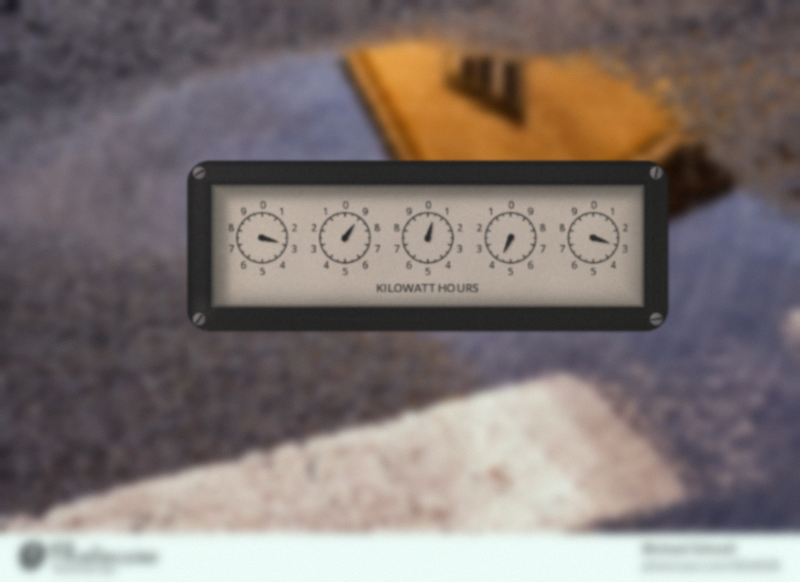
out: **29043** kWh
